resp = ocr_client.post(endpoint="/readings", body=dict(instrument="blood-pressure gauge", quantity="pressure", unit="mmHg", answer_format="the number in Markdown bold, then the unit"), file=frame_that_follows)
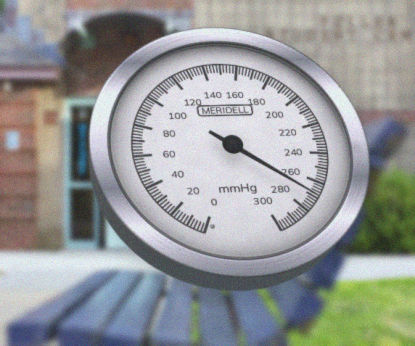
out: **270** mmHg
